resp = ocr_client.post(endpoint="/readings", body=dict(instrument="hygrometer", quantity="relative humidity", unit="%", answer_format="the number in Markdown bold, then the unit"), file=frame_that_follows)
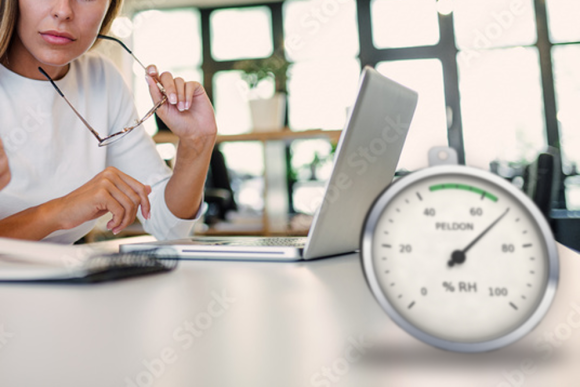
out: **68** %
